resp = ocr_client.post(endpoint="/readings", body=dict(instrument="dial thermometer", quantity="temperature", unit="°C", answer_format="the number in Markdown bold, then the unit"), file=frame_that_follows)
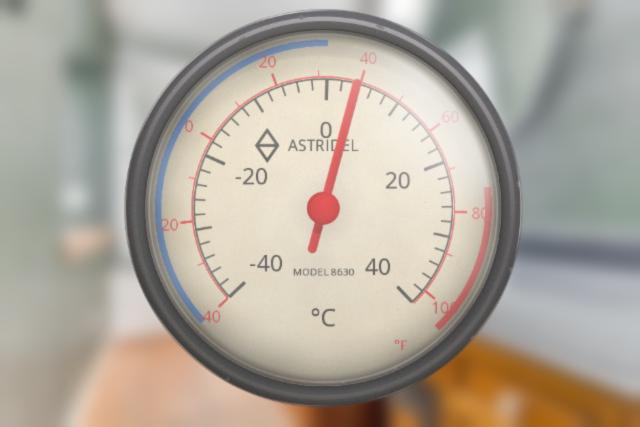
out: **4** °C
